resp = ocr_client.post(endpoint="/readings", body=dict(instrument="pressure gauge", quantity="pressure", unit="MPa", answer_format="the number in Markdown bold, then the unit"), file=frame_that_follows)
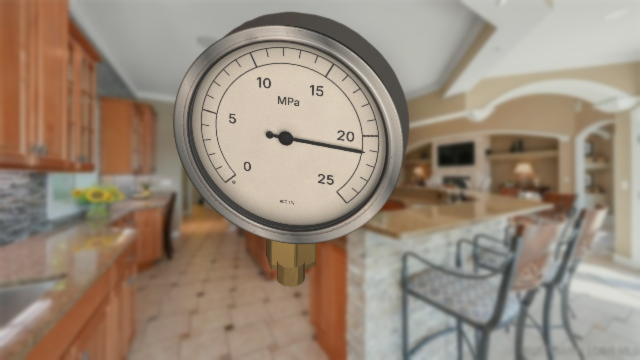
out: **21** MPa
